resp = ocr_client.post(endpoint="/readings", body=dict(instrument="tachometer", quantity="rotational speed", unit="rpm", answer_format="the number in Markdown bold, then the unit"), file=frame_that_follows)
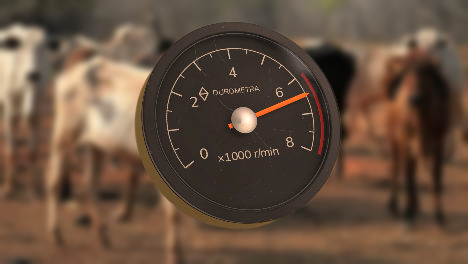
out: **6500** rpm
